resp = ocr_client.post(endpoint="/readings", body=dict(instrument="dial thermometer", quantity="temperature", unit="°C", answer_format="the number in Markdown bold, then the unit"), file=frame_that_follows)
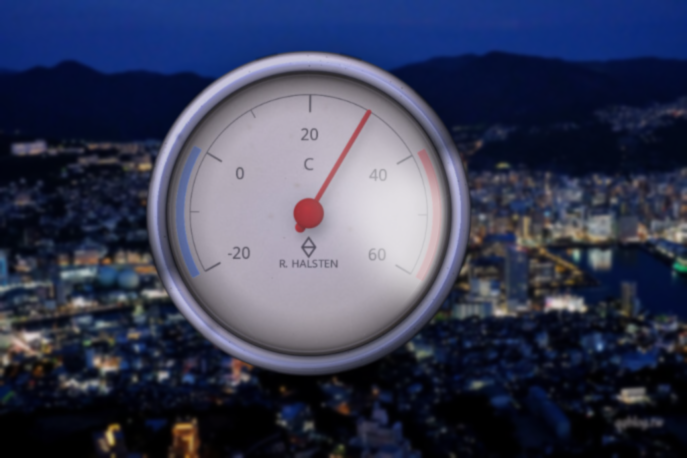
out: **30** °C
